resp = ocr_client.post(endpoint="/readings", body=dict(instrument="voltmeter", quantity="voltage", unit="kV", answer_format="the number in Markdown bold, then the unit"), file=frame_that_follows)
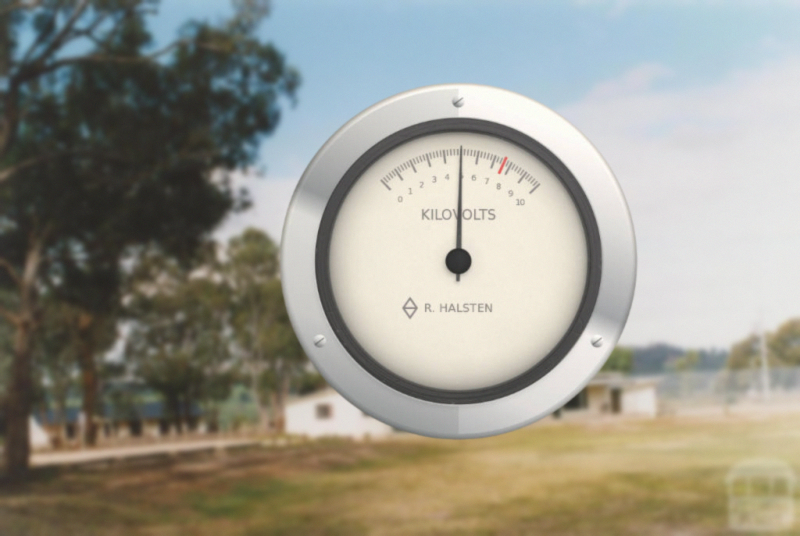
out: **5** kV
